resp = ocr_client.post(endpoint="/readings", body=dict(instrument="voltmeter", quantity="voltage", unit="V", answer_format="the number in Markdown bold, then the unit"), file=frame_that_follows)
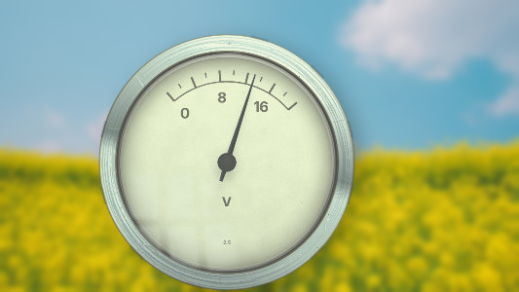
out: **13** V
